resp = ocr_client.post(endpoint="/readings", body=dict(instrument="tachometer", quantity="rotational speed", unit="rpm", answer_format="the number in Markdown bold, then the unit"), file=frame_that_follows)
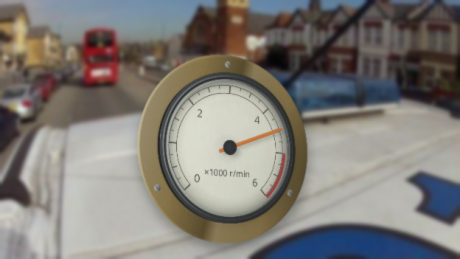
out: **4500** rpm
